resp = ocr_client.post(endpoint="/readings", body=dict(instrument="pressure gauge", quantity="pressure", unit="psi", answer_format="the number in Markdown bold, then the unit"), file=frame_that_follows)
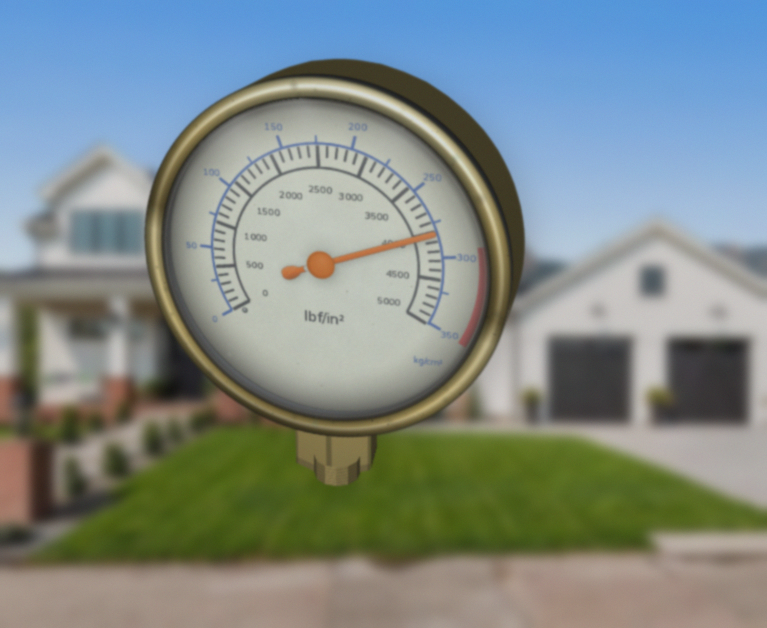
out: **4000** psi
